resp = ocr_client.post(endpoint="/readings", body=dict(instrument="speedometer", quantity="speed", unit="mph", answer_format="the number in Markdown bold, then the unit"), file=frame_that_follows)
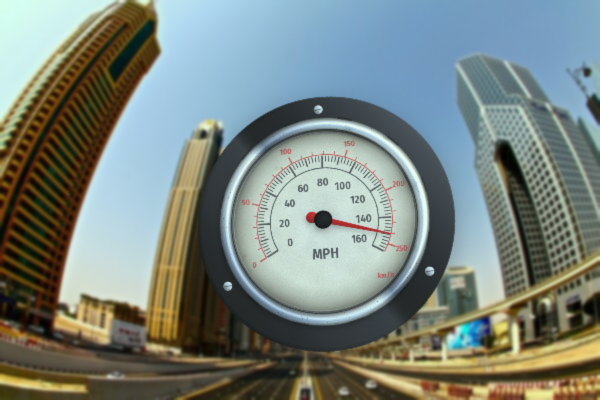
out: **150** mph
